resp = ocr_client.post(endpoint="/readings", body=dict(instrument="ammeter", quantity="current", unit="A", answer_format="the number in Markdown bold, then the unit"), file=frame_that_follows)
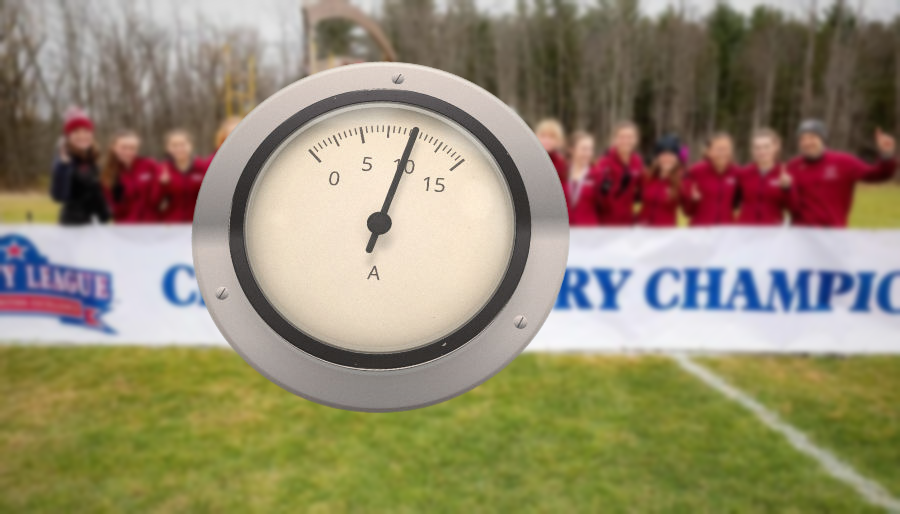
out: **10** A
